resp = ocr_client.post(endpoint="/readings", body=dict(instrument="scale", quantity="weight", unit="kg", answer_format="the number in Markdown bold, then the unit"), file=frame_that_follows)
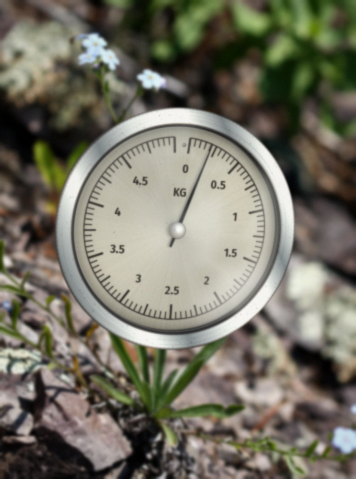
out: **0.2** kg
